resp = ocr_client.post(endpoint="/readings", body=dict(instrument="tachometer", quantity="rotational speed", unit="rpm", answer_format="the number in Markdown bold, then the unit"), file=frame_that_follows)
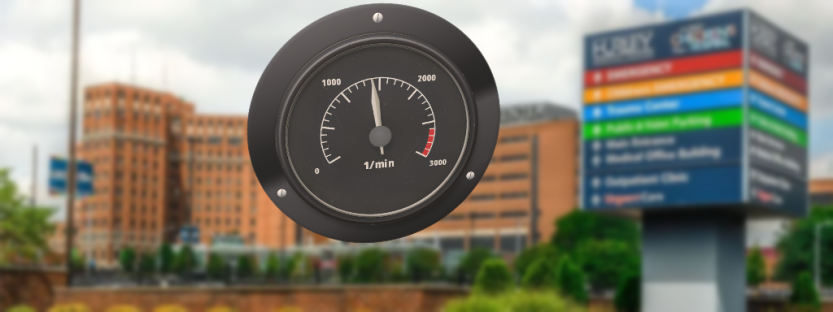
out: **1400** rpm
